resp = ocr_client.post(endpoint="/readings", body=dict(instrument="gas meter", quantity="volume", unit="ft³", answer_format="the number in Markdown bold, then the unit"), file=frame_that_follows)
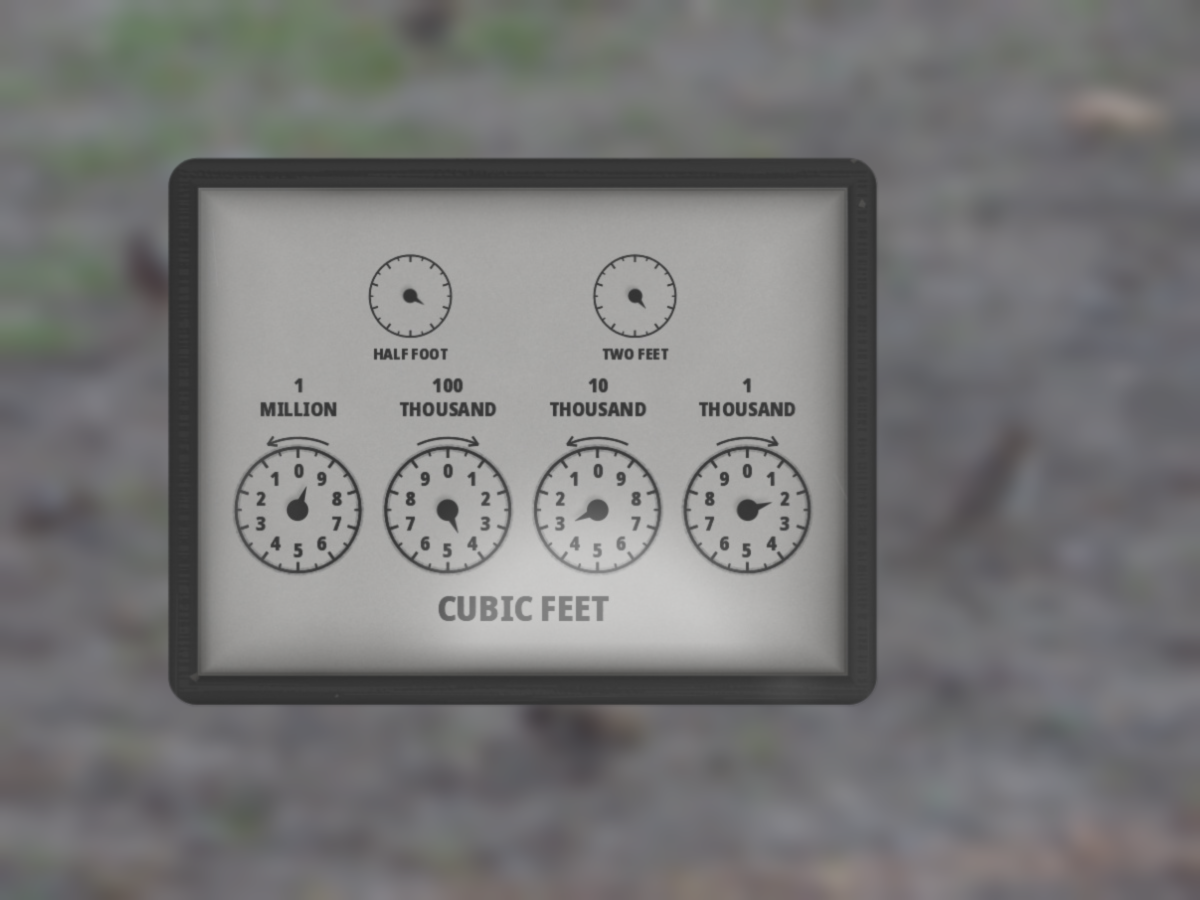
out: **943200** ft³
